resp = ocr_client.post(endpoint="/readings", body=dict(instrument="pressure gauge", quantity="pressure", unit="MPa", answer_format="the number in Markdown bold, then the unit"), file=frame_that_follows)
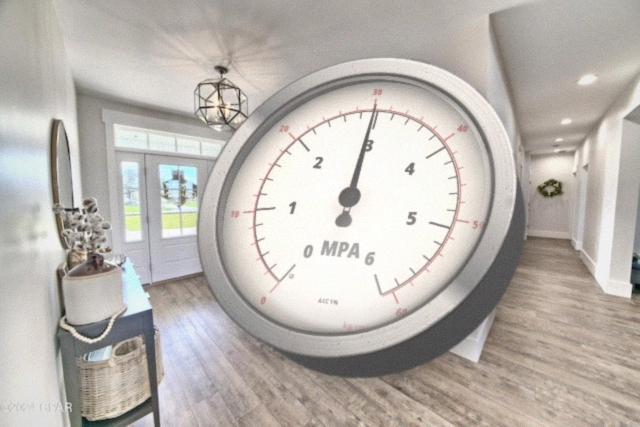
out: **3** MPa
